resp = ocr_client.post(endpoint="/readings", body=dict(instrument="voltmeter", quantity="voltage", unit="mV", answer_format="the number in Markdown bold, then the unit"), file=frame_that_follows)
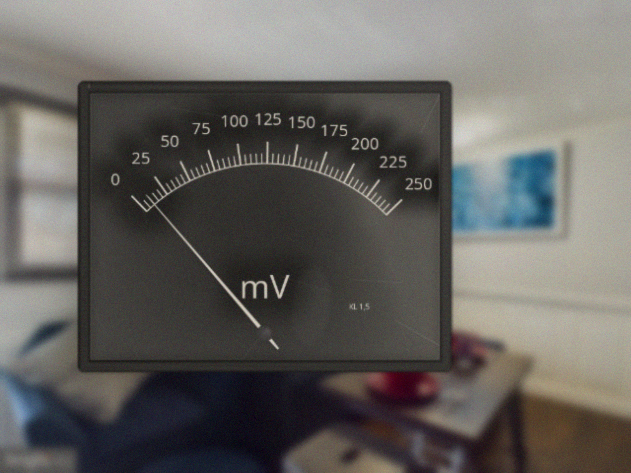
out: **10** mV
